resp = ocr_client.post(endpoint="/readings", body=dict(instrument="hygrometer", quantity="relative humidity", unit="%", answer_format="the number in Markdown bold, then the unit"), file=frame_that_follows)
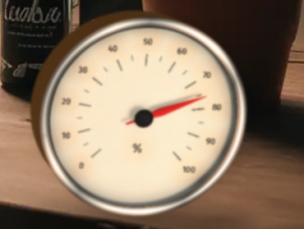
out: **75** %
